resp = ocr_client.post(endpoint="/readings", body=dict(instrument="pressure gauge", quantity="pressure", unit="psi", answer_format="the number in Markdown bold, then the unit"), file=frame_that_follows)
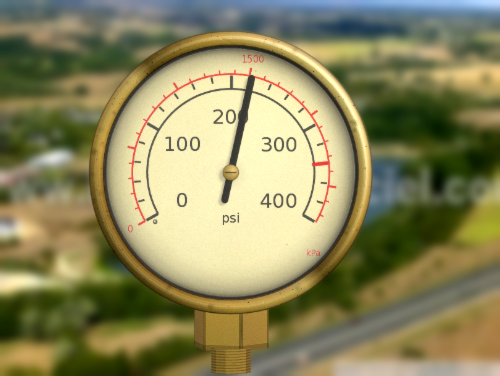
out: **220** psi
